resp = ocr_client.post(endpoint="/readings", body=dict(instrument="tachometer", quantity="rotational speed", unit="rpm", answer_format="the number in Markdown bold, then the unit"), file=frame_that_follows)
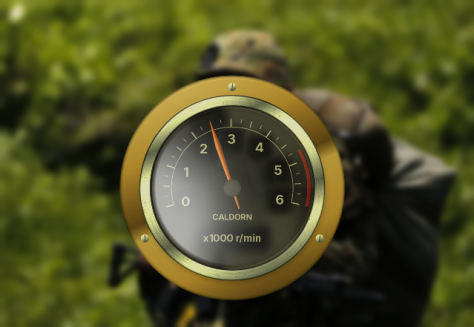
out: **2500** rpm
